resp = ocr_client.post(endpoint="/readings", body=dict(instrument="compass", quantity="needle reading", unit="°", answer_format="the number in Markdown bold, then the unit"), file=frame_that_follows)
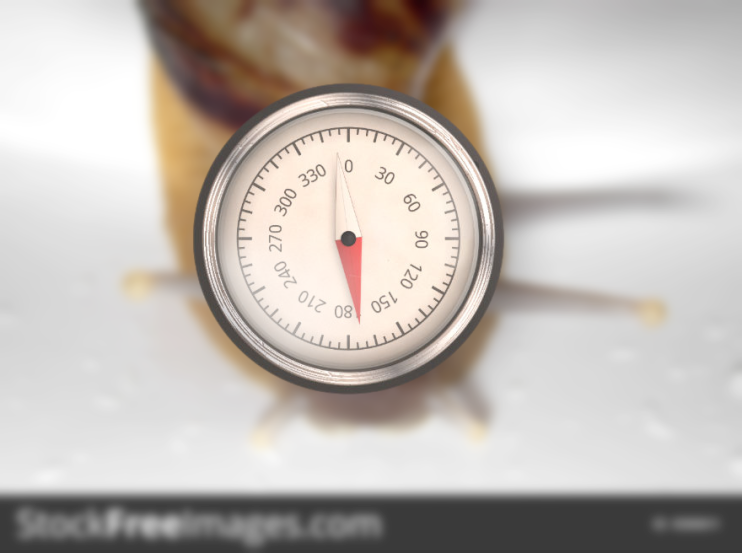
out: **172.5** °
